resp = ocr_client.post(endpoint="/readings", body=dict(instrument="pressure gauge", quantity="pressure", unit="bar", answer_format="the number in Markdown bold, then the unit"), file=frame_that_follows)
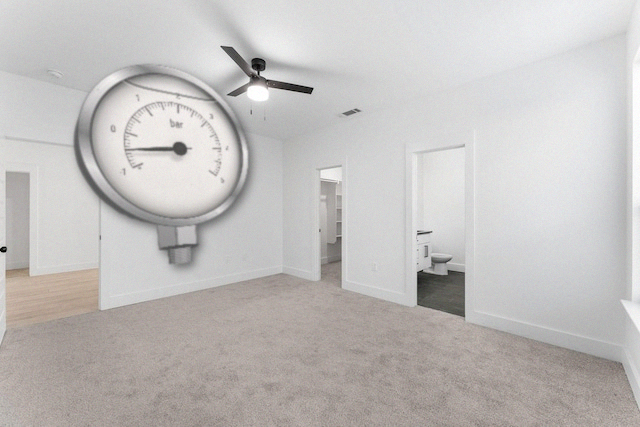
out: **-0.5** bar
